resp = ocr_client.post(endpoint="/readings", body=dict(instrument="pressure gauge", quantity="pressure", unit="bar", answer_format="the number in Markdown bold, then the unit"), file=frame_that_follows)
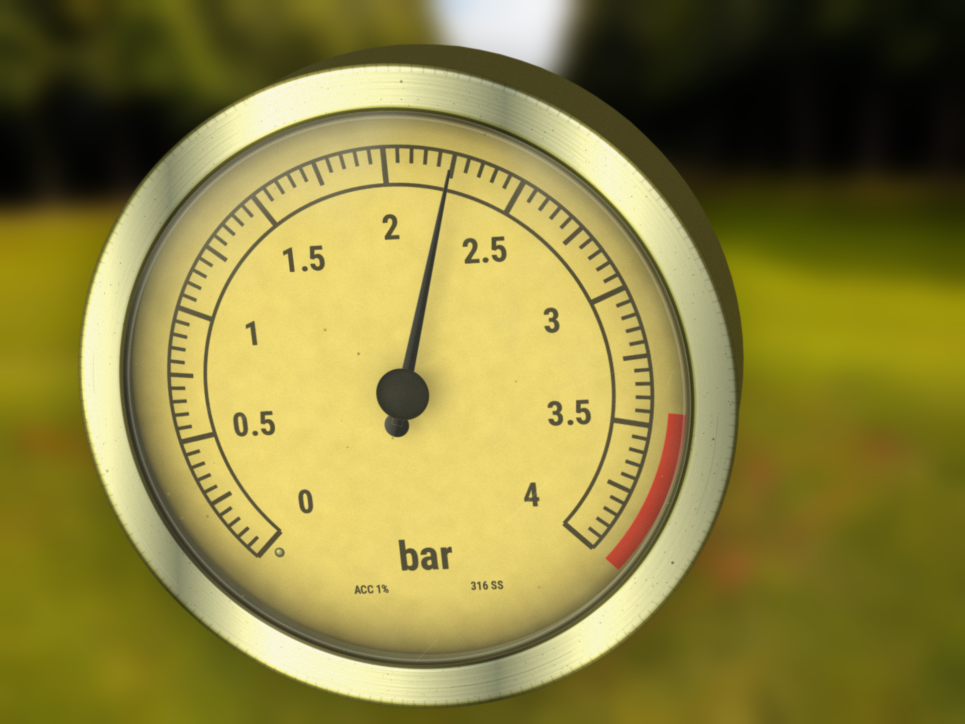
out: **2.25** bar
